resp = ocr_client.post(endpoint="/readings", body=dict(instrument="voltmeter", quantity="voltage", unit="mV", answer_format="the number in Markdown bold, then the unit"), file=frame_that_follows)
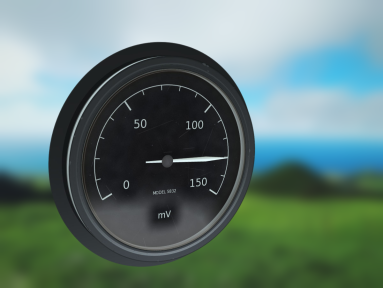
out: **130** mV
